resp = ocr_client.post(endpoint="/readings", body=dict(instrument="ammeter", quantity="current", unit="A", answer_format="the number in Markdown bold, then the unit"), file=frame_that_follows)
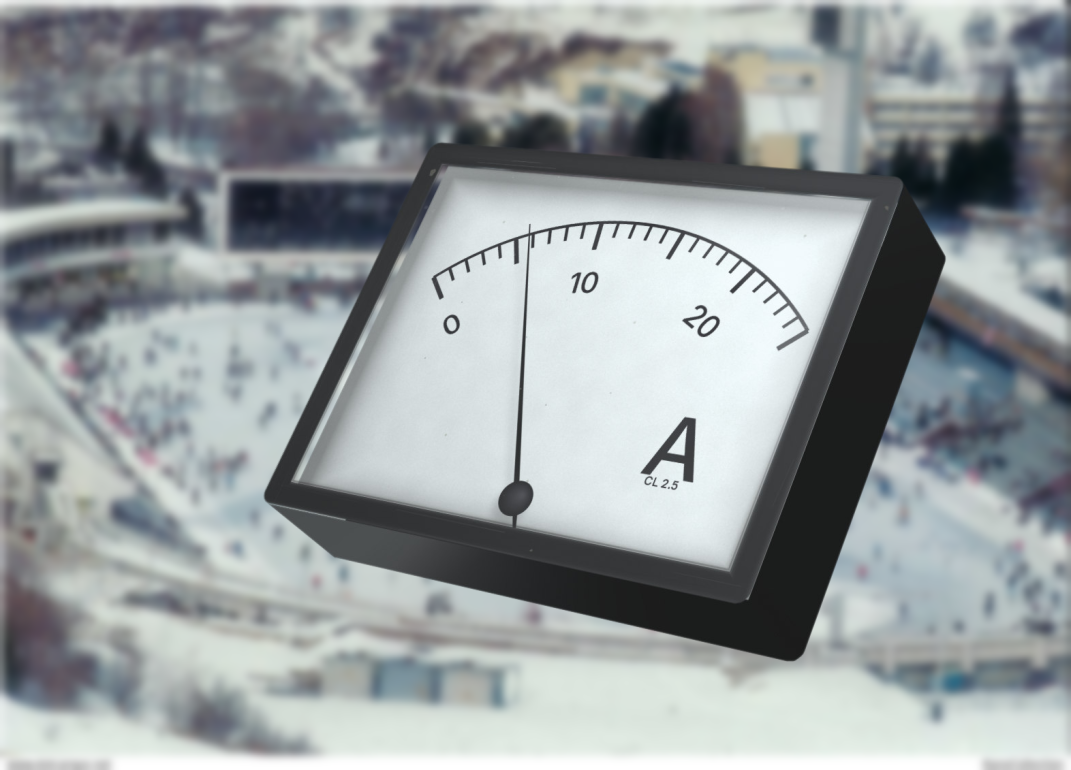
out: **6** A
